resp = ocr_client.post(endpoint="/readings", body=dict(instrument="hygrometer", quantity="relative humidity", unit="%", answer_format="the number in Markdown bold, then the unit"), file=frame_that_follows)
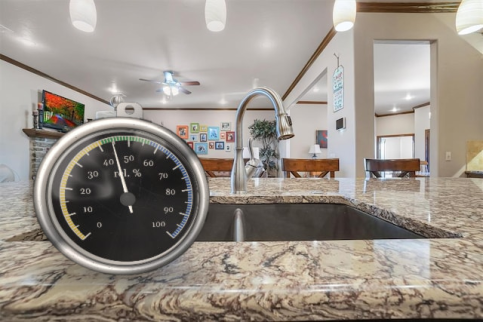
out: **45** %
